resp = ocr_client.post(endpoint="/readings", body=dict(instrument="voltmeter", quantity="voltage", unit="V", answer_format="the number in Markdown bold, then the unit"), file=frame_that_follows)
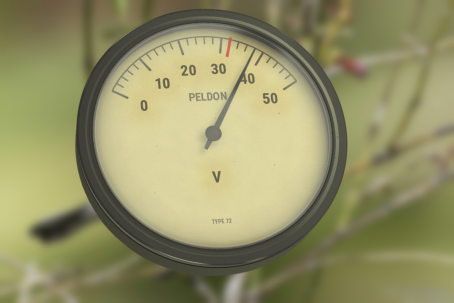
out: **38** V
